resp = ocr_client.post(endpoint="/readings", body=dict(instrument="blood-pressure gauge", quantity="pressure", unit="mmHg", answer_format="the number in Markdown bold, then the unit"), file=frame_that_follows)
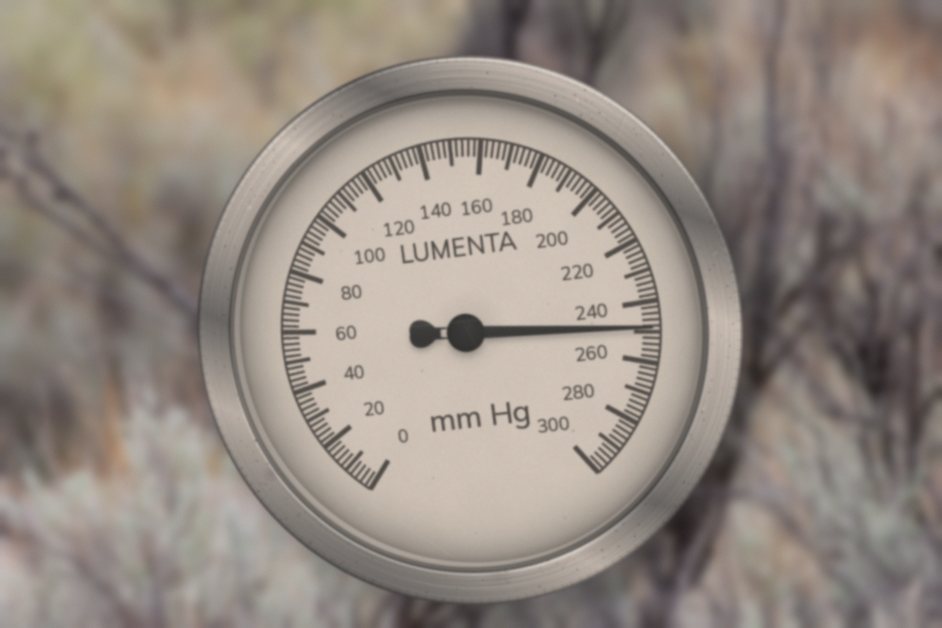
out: **248** mmHg
